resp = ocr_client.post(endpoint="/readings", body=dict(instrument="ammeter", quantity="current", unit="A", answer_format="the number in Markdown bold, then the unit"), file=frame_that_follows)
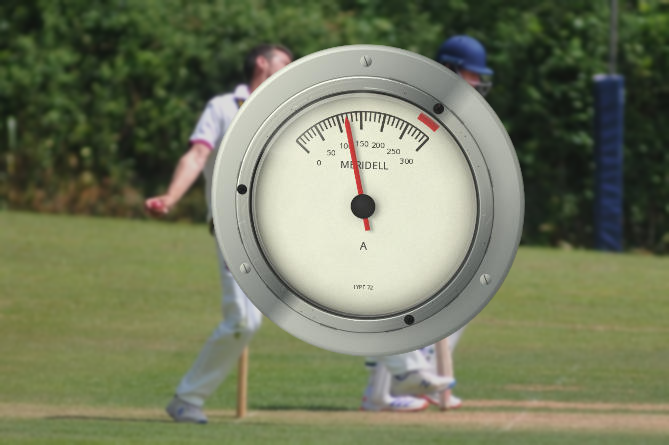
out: **120** A
